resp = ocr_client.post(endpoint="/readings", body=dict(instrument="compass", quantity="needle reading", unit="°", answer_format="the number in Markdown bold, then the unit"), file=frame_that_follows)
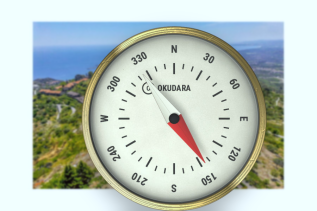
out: **145** °
